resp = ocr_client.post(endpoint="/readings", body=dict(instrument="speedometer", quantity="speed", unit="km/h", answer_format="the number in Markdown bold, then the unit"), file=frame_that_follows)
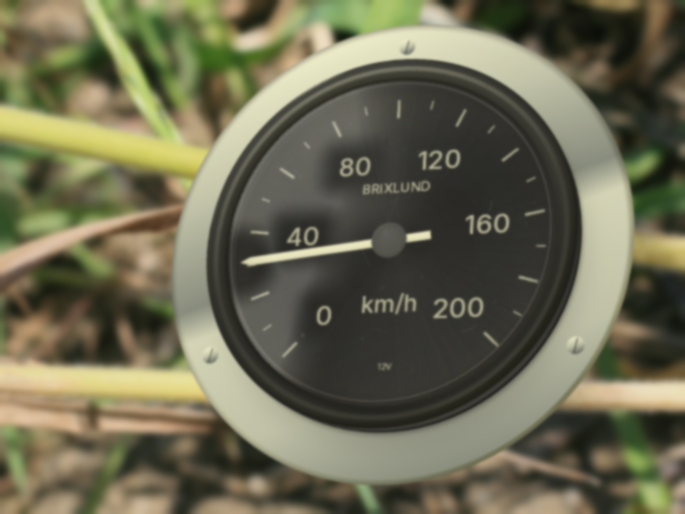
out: **30** km/h
